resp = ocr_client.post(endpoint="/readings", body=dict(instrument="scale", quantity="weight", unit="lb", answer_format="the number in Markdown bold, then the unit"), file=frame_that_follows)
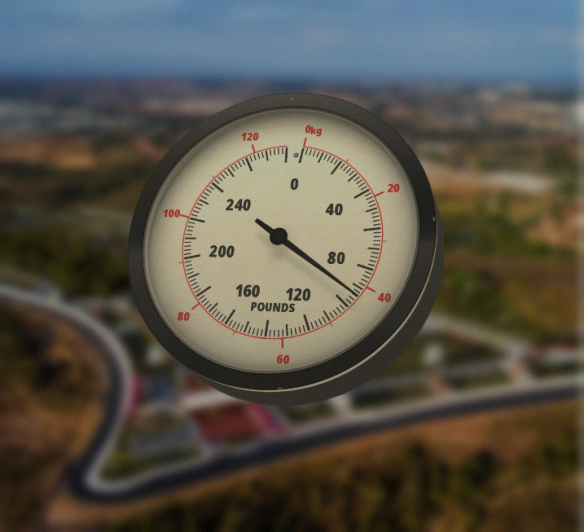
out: **94** lb
